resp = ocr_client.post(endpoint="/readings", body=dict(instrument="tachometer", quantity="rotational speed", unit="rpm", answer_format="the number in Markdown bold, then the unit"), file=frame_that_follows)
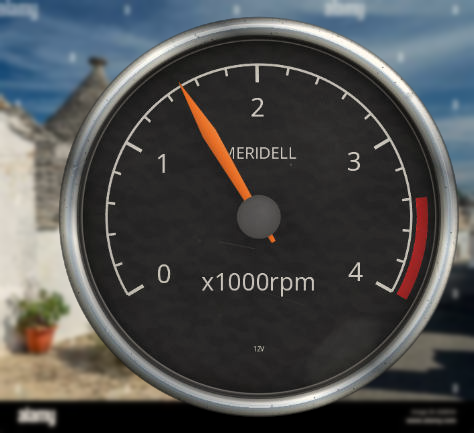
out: **1500** rpm
